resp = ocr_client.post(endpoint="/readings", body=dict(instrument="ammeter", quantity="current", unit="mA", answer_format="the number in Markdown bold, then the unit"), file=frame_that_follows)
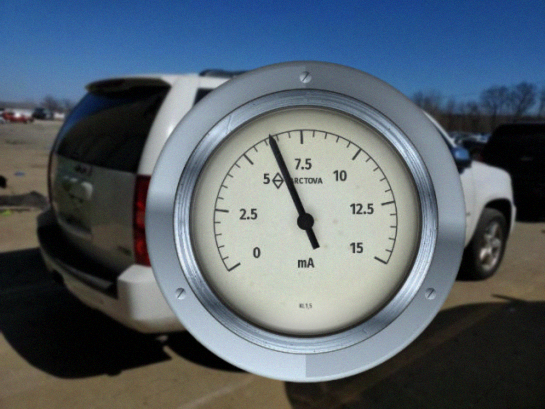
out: **6.25** mA
